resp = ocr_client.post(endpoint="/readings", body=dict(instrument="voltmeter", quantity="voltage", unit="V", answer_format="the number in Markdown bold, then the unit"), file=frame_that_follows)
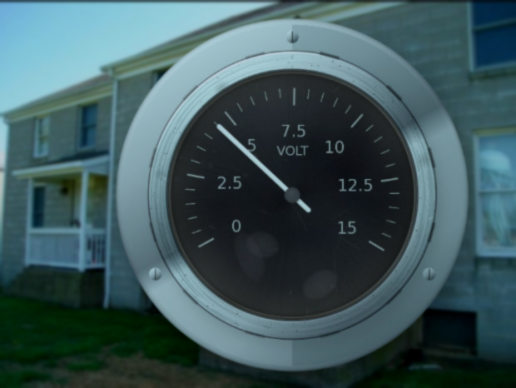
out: **4.5** V
